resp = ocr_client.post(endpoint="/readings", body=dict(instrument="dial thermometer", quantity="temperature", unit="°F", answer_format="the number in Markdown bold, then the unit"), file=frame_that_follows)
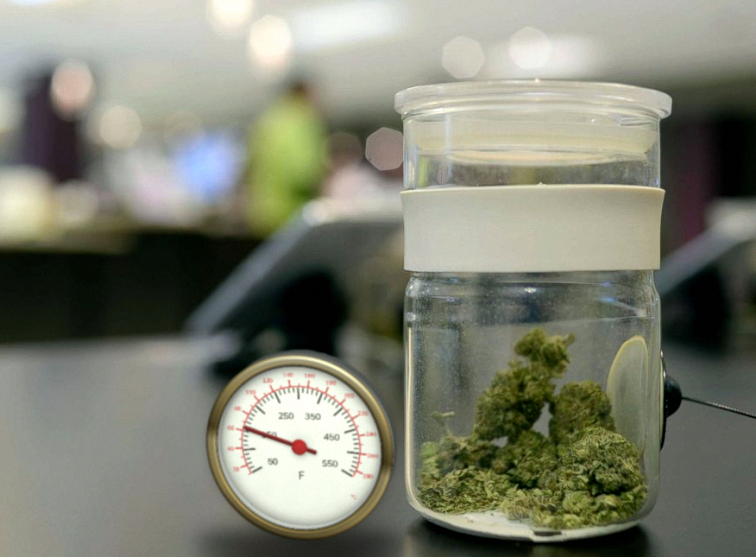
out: **150** °F
